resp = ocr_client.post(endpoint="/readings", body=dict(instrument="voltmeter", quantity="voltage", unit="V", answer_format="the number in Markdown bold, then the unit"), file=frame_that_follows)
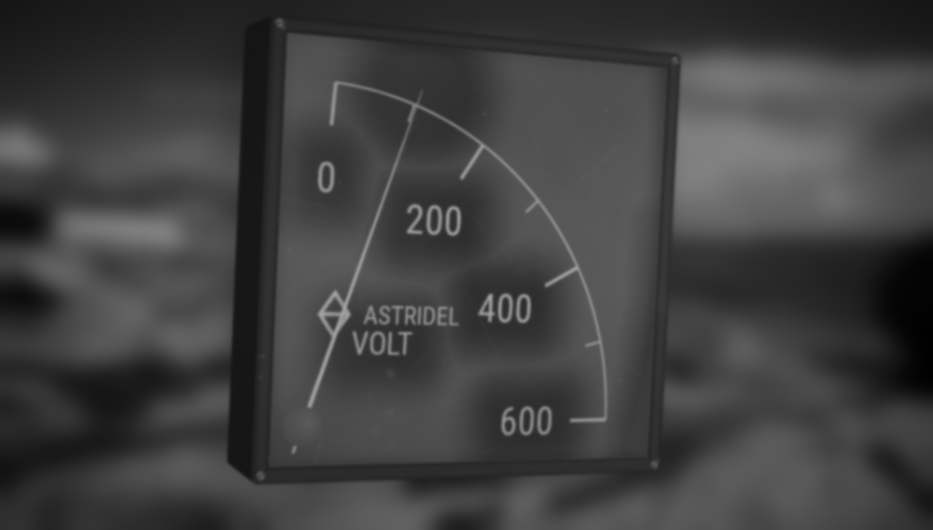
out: **100** V
